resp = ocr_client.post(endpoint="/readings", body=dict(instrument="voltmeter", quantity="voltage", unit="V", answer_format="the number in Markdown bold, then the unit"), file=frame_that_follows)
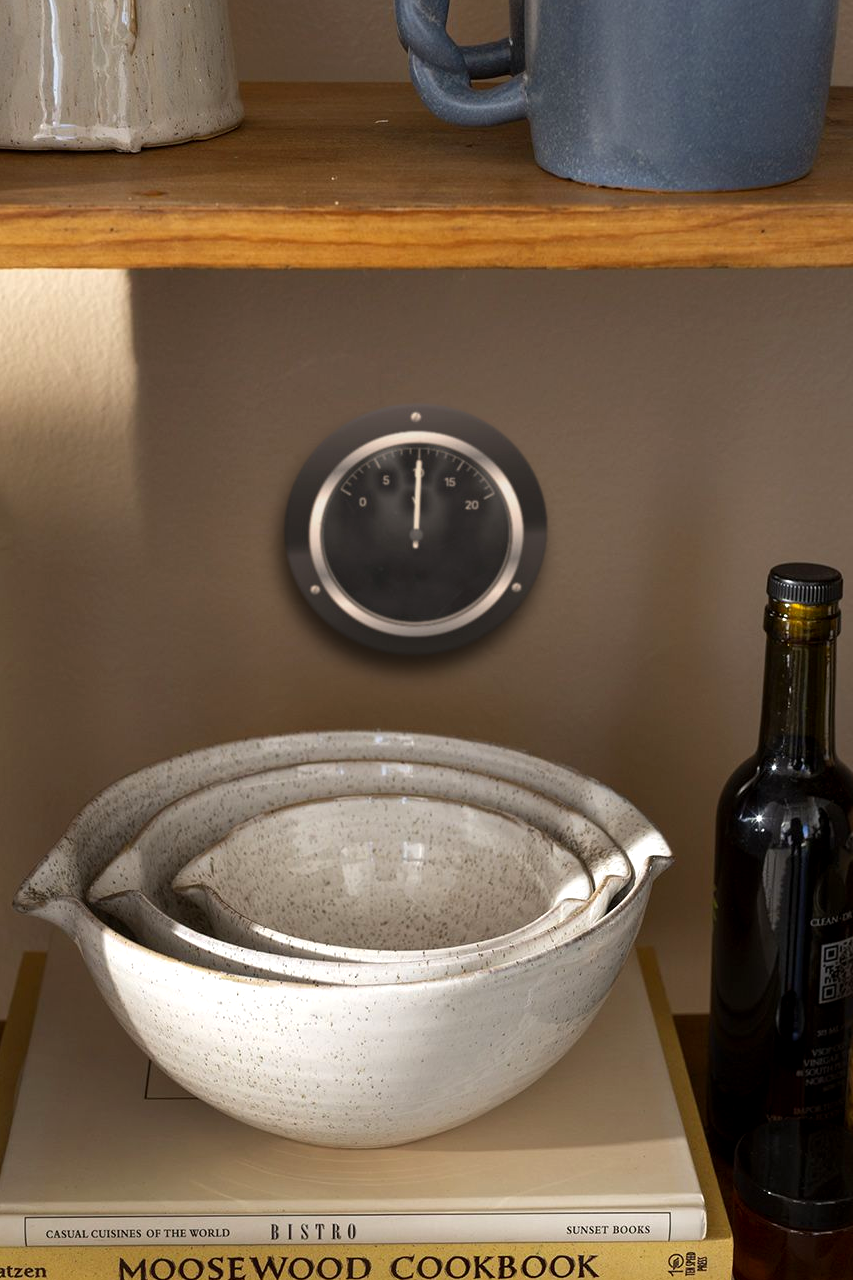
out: **10** V
